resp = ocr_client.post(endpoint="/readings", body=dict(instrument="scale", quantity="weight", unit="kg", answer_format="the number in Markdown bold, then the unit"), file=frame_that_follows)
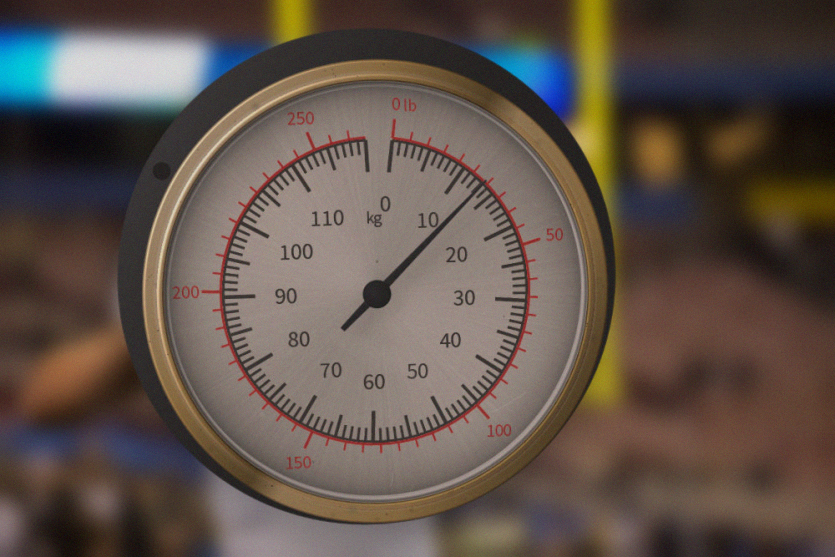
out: **13** kg
